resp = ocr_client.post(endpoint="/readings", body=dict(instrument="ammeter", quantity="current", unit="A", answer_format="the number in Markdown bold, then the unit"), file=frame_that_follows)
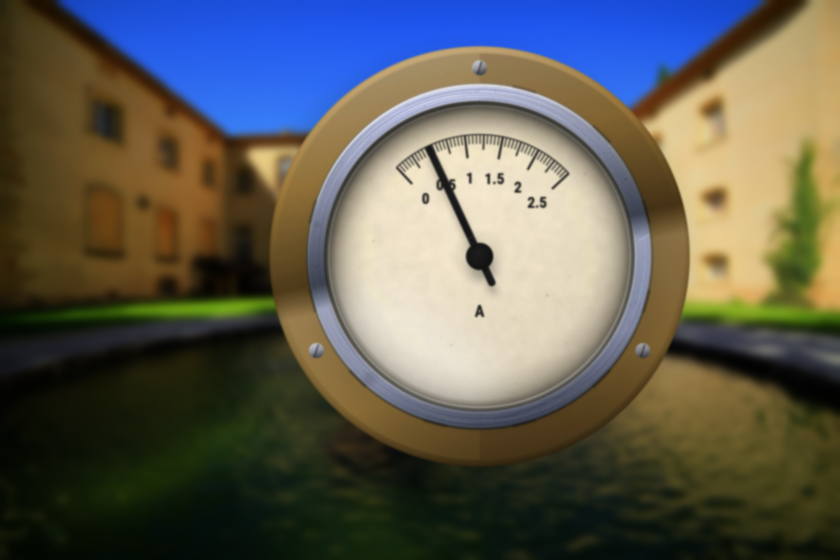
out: **0.5** A
